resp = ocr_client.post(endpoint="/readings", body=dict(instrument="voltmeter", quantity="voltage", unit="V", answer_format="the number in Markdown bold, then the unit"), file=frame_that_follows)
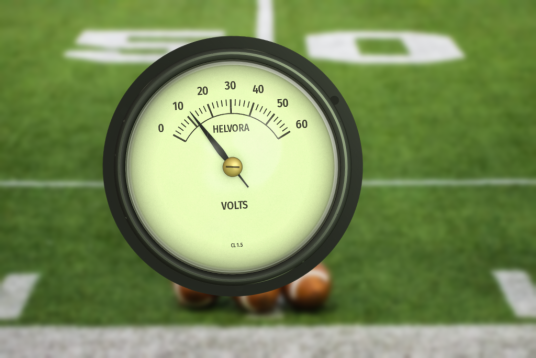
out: **12** V
